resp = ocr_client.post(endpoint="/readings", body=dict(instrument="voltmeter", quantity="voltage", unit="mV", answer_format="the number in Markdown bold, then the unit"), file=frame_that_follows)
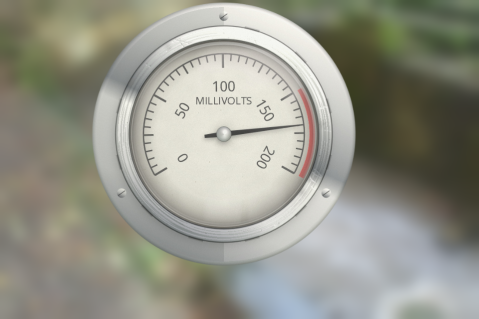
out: **170** mV
